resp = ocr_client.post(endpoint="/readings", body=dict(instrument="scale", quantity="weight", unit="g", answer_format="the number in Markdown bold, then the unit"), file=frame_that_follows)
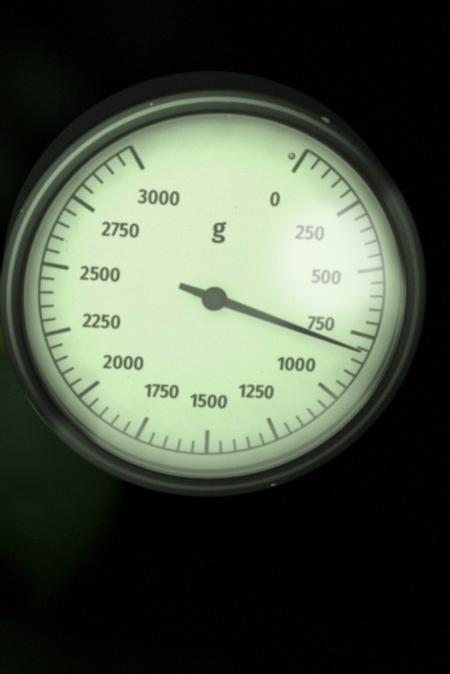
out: **800** g
